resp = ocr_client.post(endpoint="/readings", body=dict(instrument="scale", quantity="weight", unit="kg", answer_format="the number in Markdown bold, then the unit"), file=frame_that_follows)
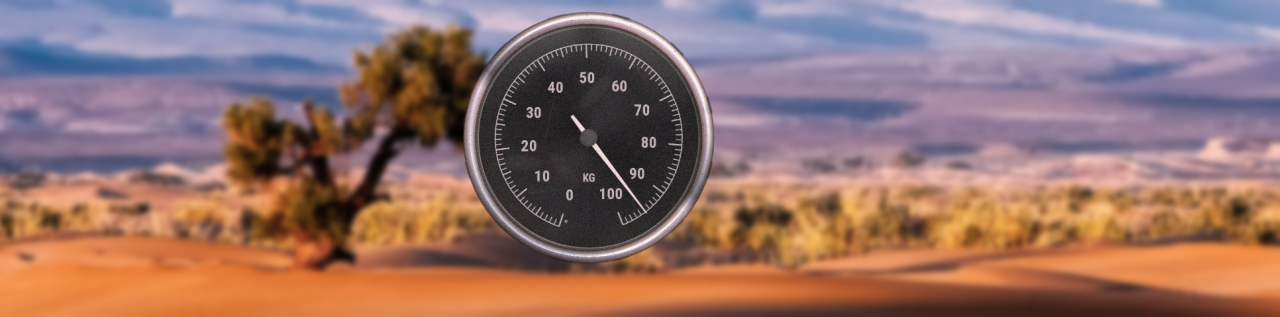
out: **95** kg
